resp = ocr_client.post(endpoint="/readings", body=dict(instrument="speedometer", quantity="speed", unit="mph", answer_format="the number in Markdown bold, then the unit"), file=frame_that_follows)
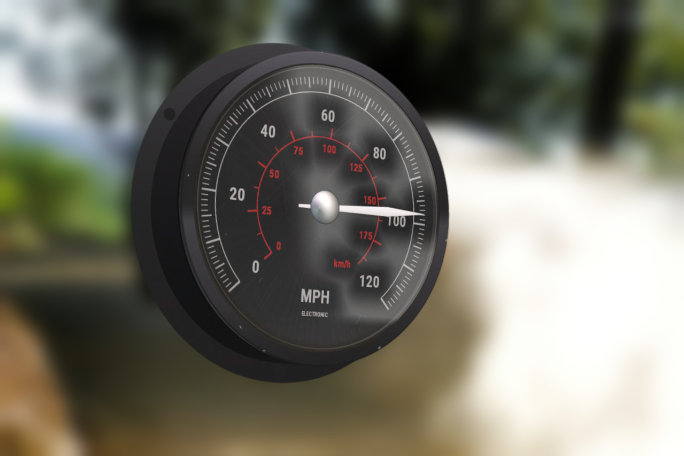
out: **98** mph
